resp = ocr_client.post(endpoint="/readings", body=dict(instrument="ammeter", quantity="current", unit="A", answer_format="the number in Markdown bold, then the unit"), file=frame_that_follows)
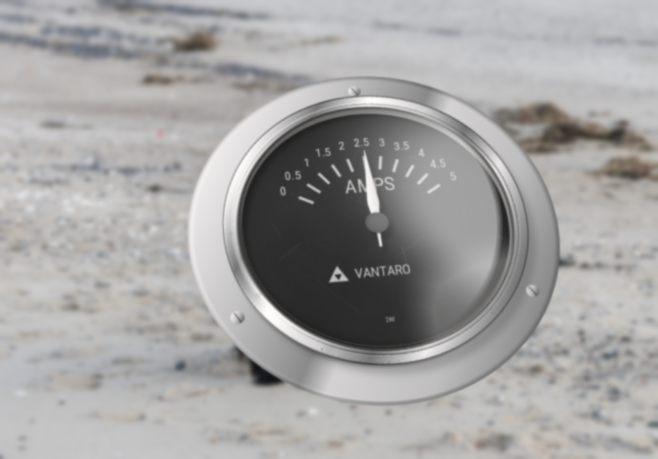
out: **2.5** A
